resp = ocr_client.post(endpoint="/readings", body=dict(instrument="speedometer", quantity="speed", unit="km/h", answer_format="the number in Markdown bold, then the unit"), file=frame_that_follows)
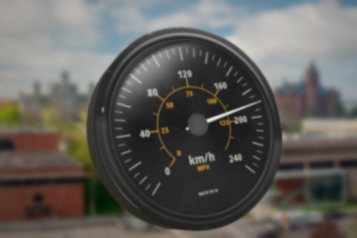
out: **190** km/h
